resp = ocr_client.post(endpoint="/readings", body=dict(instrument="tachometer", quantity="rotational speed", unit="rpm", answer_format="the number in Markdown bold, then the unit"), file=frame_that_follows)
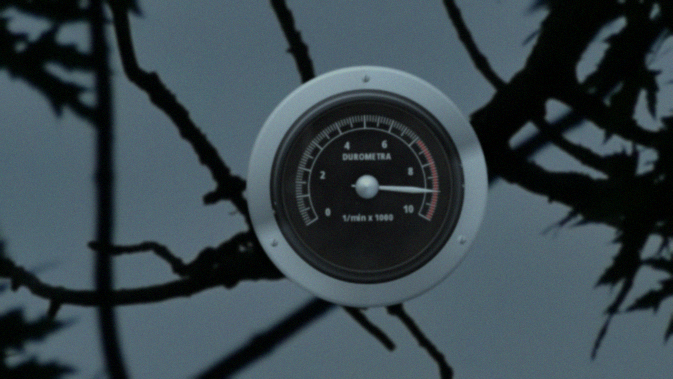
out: **9000** rpm
